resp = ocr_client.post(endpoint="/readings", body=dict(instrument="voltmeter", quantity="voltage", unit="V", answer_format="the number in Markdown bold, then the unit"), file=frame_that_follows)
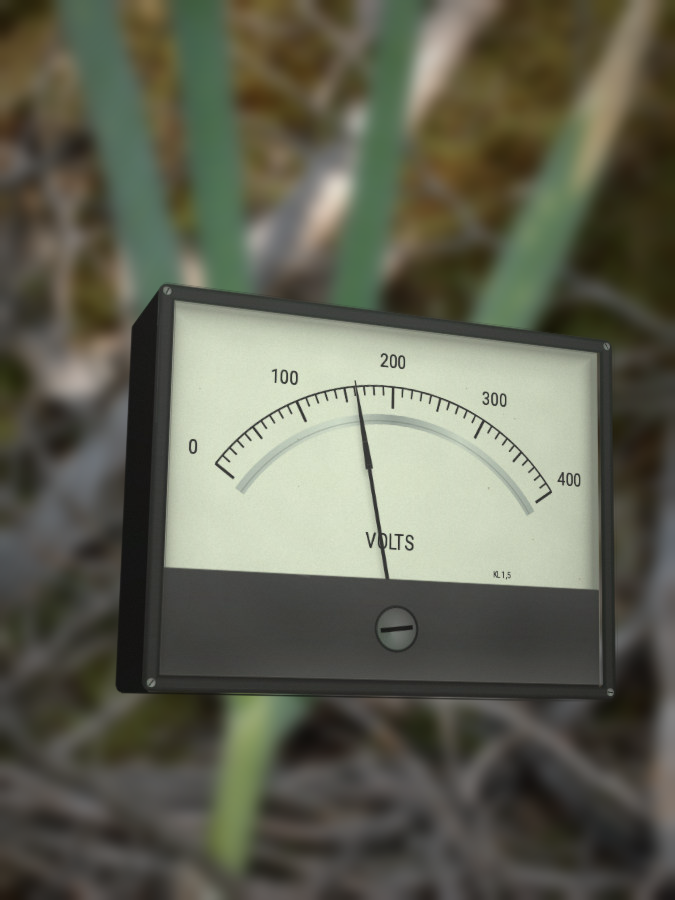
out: **160** V
